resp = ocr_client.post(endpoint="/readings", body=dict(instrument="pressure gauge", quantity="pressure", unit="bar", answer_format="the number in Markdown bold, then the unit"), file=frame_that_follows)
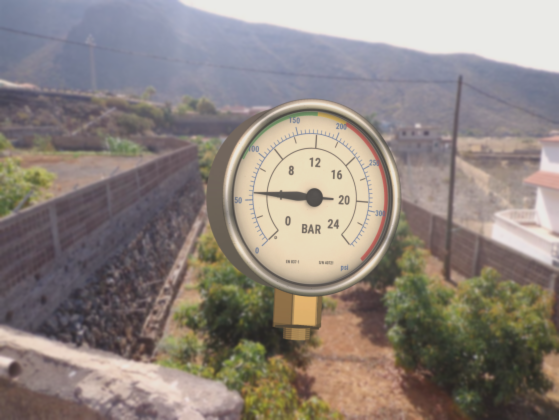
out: **4** bar
